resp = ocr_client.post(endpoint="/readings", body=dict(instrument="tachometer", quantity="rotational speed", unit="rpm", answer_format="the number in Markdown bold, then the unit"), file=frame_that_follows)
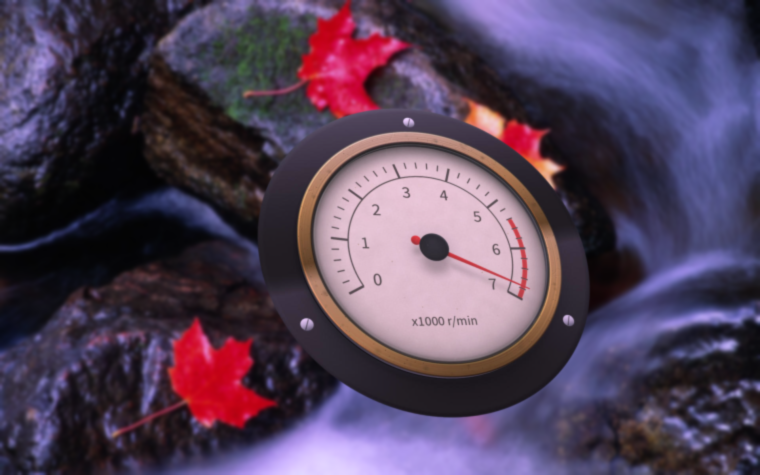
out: **6800** rpm
